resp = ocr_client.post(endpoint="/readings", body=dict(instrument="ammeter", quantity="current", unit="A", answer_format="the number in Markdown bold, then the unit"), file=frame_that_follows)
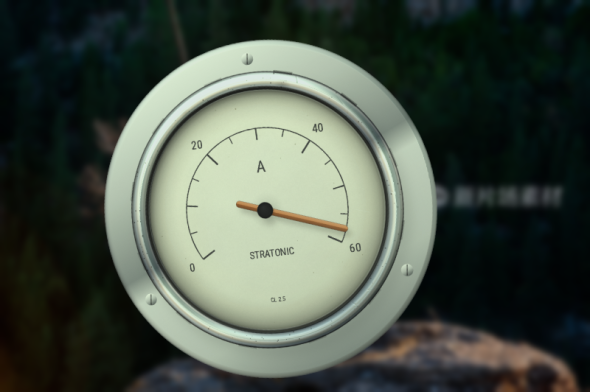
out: **57.5** A
